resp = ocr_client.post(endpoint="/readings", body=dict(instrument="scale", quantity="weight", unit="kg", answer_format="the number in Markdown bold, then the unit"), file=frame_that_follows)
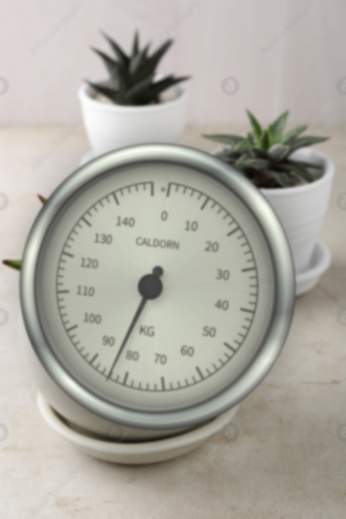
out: **84** kg
